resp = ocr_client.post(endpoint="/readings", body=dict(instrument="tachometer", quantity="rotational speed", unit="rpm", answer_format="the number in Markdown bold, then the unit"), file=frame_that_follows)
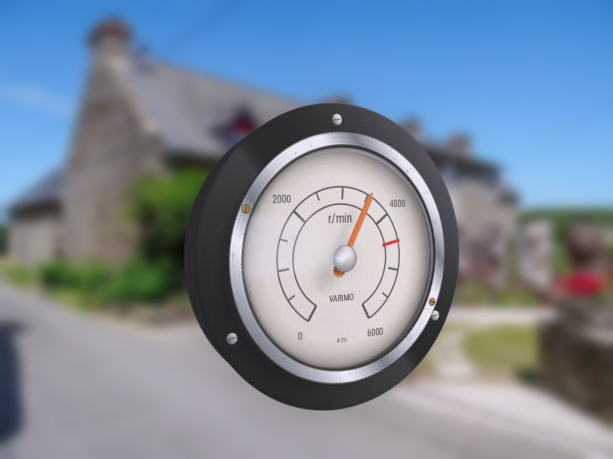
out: **3500** rpm
